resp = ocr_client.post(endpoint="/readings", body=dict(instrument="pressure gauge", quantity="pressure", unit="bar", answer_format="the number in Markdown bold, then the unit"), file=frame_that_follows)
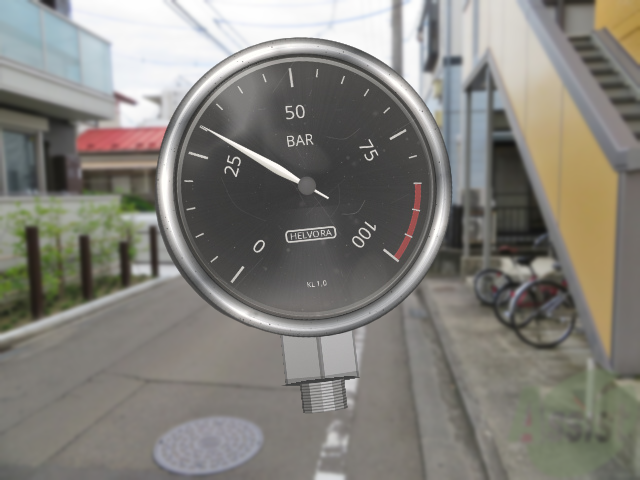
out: **30** bar
